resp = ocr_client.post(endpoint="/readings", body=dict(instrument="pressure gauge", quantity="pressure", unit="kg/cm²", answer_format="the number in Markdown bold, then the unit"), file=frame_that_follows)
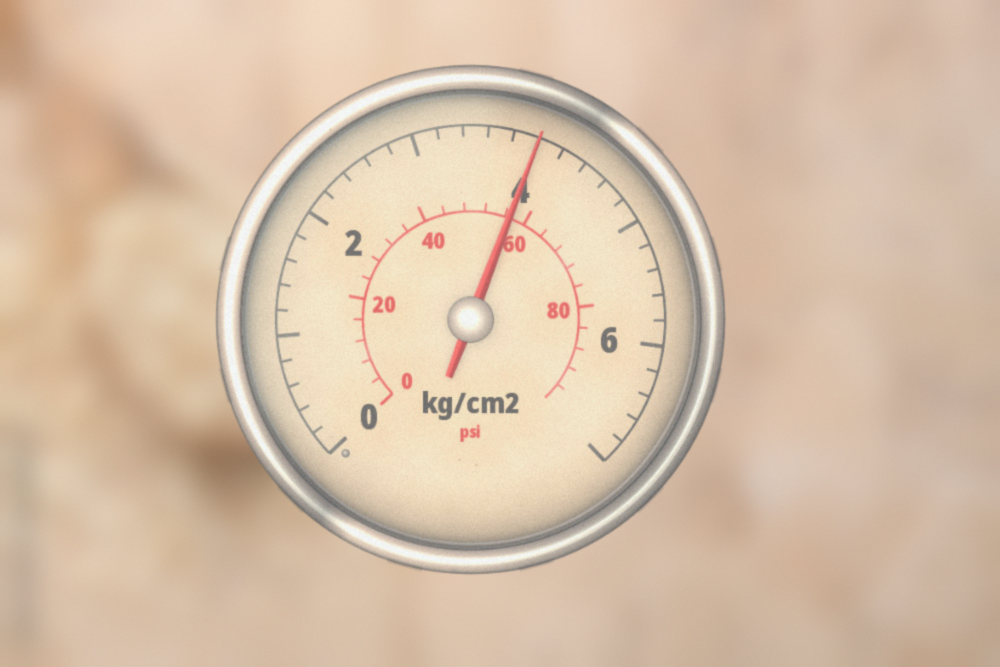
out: **4** kg/cm²
